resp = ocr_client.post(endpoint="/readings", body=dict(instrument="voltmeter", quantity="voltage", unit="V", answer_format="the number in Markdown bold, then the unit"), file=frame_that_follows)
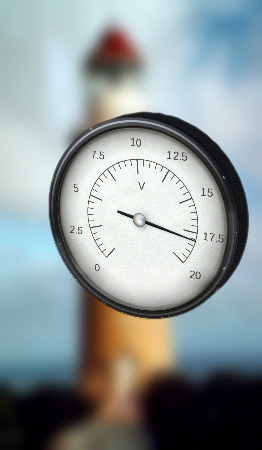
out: **18** V
